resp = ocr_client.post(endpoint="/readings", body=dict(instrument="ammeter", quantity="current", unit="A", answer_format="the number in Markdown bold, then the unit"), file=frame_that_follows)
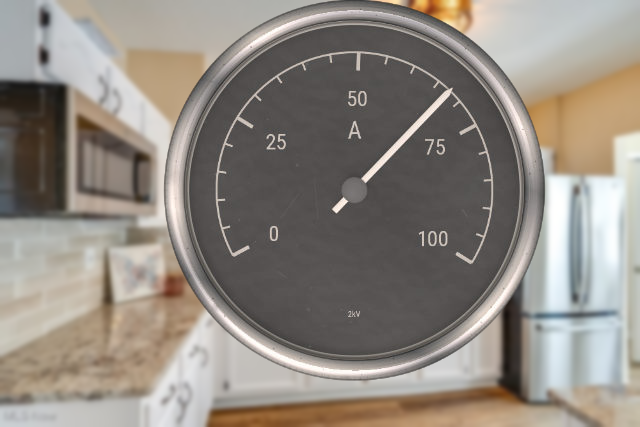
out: **67.5** A
